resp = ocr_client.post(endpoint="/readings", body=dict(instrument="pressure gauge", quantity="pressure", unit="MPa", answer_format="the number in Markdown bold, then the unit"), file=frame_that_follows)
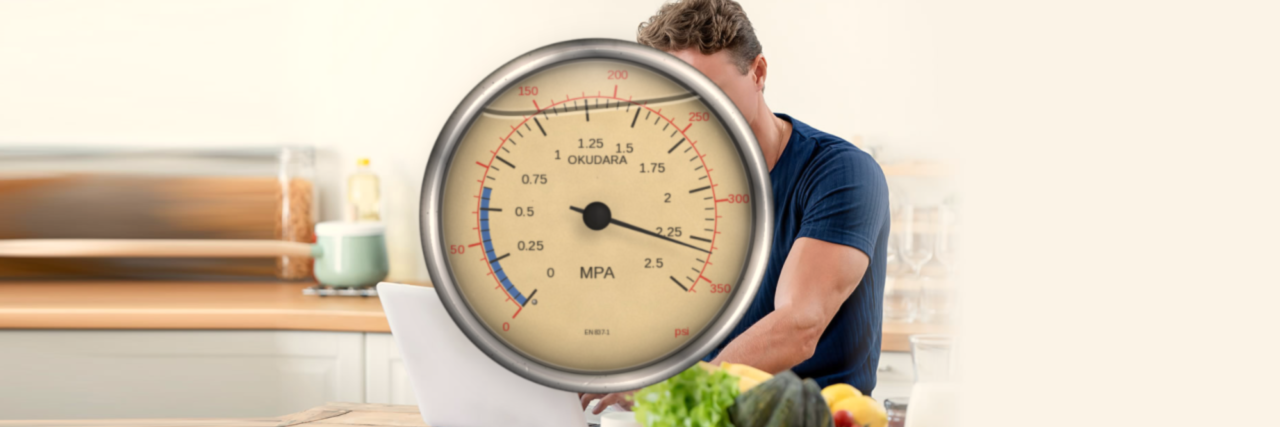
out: **2.3** MPa
